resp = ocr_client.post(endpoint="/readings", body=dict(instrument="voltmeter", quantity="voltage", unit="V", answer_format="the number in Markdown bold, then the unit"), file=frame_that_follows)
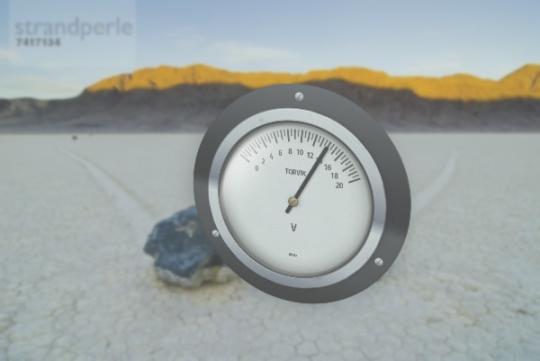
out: **14** V
